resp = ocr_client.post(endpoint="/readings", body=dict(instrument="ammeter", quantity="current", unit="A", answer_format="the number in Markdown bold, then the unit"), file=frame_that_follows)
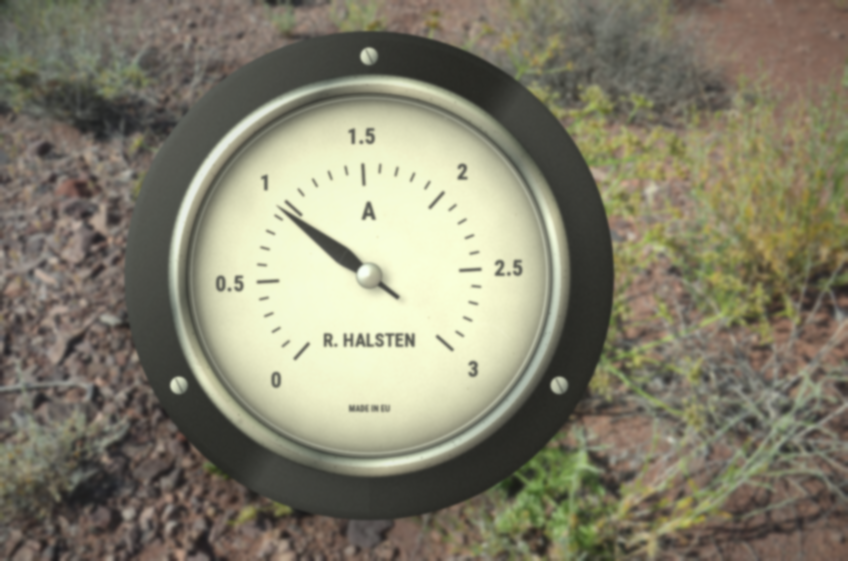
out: **0.95** A
